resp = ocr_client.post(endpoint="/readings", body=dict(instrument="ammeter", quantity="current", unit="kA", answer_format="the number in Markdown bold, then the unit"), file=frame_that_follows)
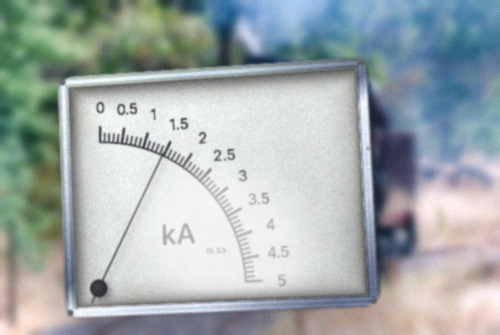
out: **1.5** kA
